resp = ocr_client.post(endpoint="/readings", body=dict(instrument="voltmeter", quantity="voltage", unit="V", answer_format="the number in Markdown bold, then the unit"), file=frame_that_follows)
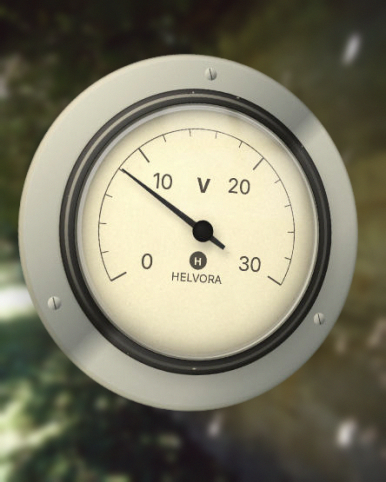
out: **8** V
